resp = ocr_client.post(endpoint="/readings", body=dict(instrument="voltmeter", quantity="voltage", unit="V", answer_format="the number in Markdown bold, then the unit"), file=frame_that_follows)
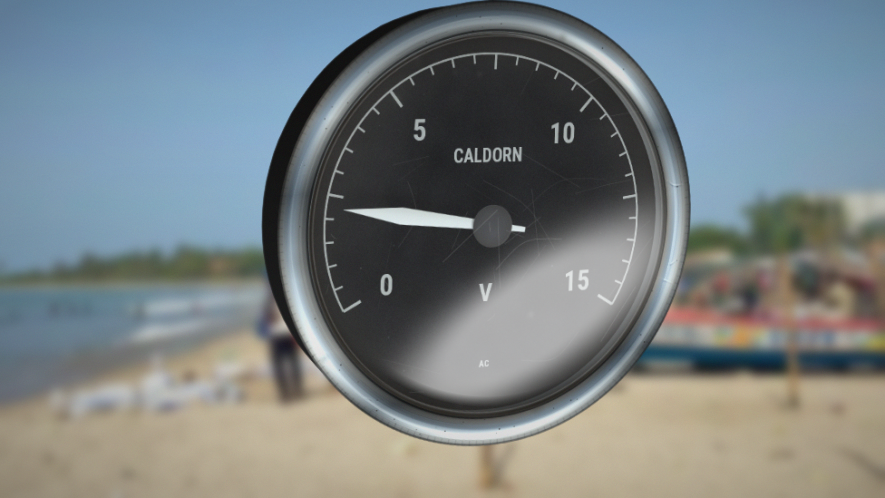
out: **2.25** V
